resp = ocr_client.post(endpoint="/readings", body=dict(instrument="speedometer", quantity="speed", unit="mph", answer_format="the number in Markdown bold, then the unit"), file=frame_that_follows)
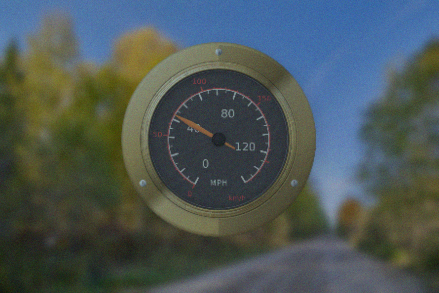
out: **42.5** mph
